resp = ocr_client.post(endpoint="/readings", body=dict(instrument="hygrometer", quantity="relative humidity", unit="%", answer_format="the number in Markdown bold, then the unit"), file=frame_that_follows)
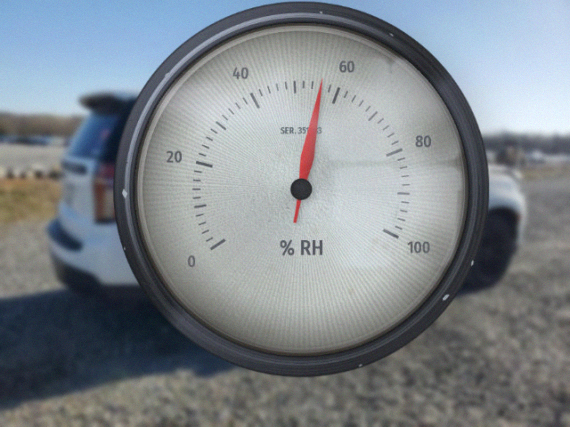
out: **56** %
